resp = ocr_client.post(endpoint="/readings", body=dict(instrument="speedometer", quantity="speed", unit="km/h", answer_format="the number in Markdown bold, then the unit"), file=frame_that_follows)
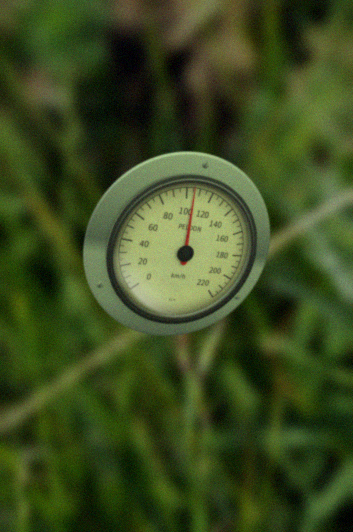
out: **105** km/h
